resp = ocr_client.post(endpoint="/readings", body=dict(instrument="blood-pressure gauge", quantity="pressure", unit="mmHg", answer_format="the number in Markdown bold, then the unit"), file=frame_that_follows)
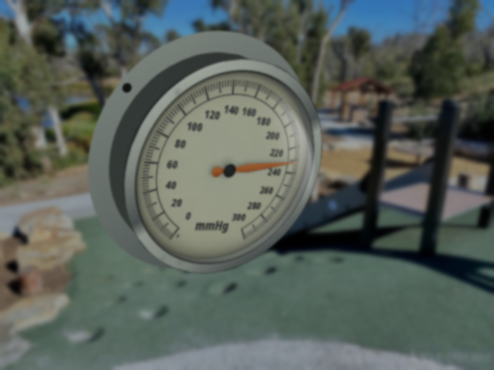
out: **230** mmHg
